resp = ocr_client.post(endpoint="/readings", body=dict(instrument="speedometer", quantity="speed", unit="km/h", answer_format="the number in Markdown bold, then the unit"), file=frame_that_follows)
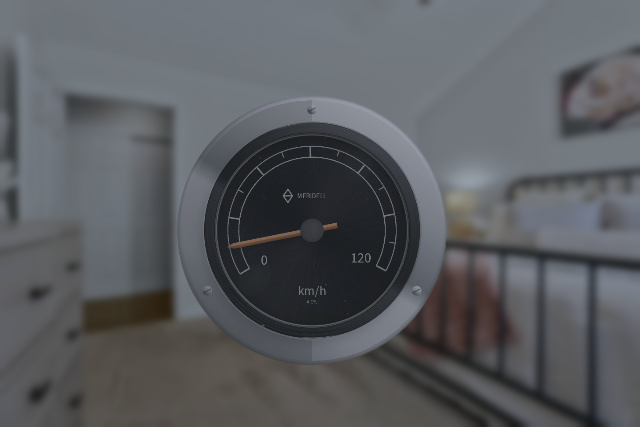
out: **10** km/h
